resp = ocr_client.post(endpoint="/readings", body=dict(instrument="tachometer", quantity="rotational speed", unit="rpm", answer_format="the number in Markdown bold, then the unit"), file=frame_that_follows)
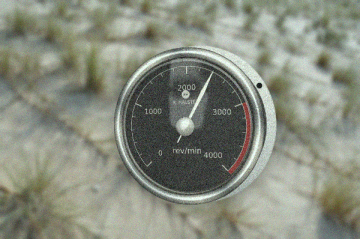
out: **2400** rpm
